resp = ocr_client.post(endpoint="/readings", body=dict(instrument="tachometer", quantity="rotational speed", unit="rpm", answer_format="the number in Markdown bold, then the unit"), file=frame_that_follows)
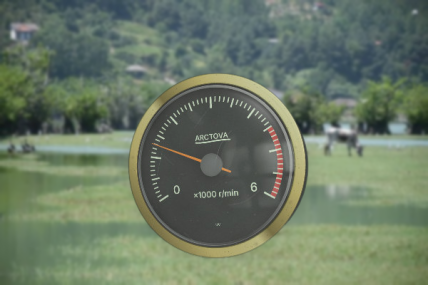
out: **1300** rpm
